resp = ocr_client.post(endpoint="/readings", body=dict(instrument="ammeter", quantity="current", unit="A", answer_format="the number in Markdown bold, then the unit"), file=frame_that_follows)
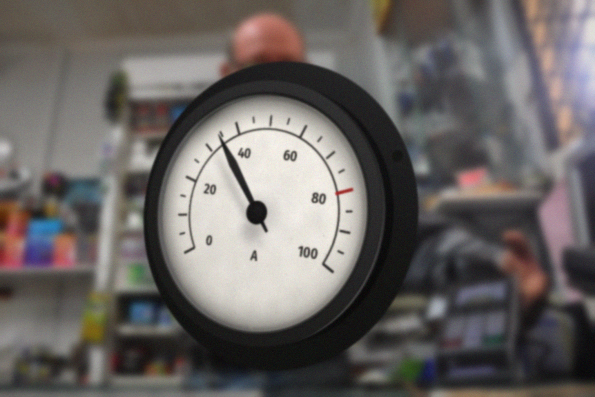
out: **35** A
